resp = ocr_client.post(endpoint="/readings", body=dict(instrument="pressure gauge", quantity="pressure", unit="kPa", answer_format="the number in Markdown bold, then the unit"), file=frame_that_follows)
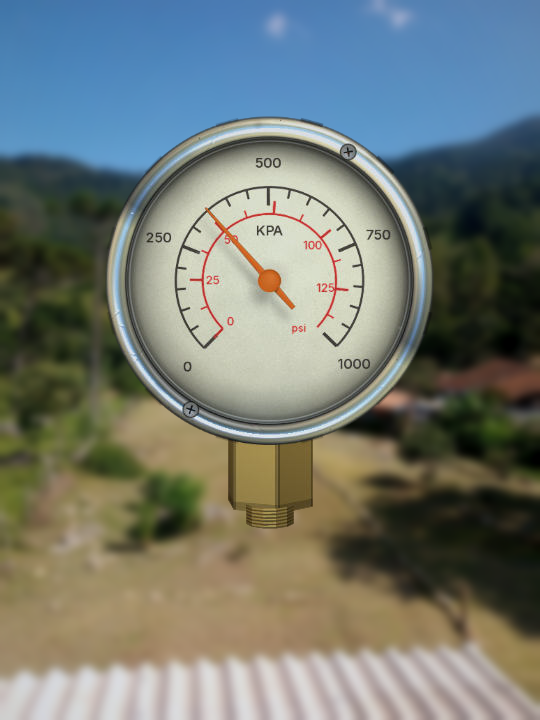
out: **350** kPa
